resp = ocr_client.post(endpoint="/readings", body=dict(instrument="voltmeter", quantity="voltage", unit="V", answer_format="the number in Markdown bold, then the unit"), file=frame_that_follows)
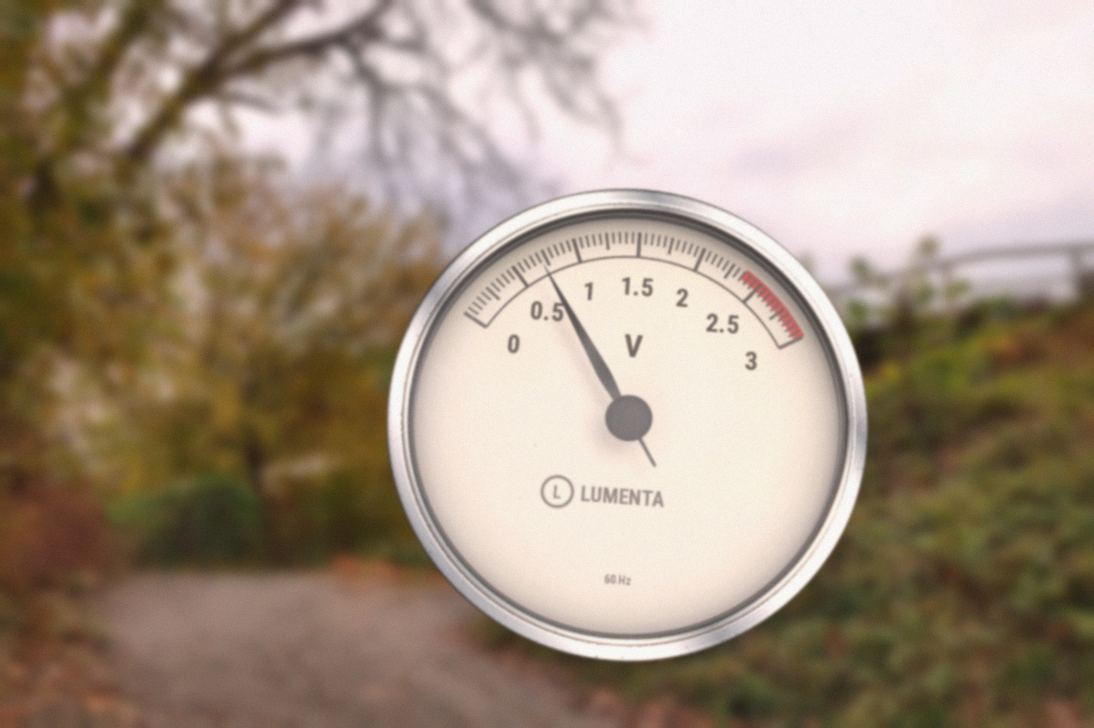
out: **0.7** V
